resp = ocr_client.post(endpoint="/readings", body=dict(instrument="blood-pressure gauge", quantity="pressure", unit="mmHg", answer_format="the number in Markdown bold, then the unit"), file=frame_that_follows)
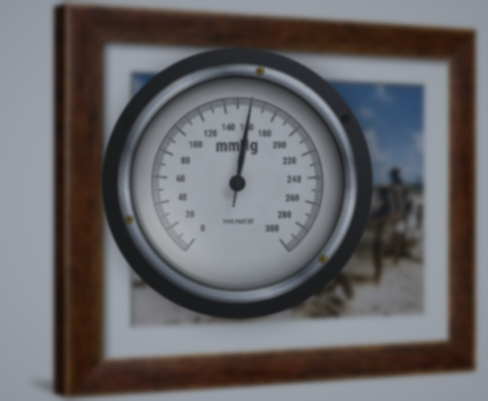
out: **160** mmHg
